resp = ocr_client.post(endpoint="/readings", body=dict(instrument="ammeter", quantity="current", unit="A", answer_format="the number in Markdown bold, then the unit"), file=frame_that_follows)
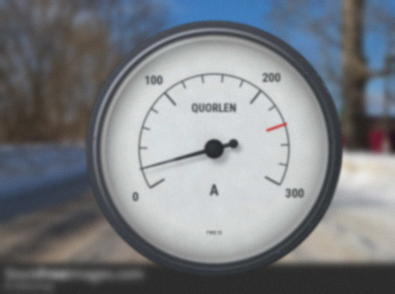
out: **20** A
